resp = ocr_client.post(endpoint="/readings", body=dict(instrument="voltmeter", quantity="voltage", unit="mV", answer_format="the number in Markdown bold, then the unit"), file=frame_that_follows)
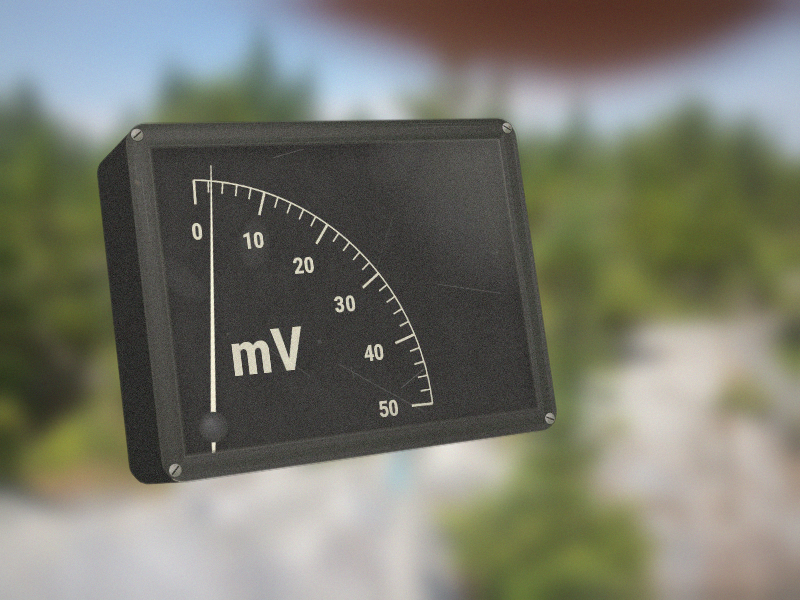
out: **2** mV
